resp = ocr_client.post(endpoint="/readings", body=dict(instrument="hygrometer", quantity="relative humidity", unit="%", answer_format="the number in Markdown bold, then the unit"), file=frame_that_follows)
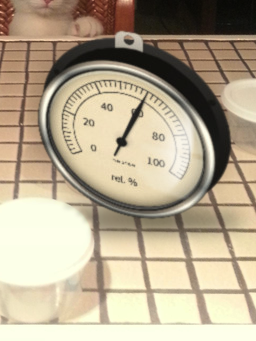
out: **60** %
